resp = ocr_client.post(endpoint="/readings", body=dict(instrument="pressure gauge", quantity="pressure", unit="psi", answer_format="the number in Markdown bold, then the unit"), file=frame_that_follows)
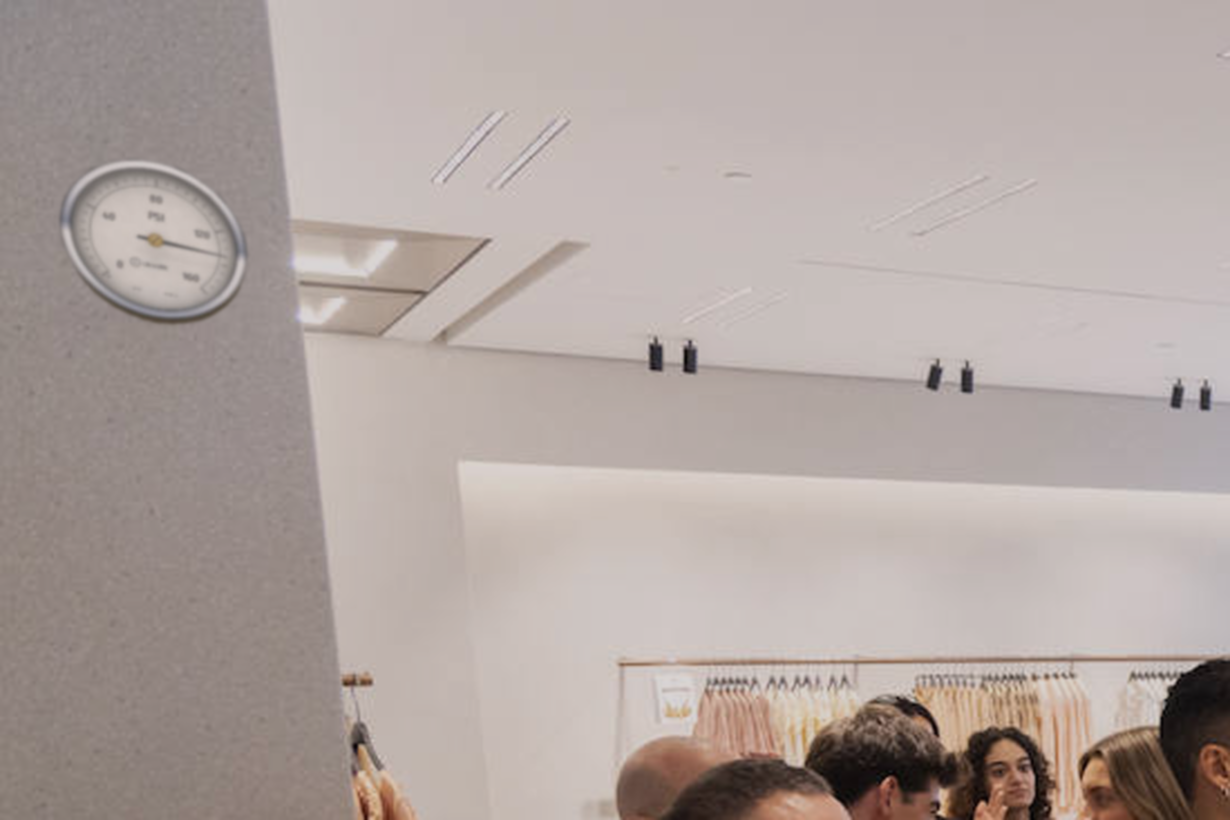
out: **135** psi
